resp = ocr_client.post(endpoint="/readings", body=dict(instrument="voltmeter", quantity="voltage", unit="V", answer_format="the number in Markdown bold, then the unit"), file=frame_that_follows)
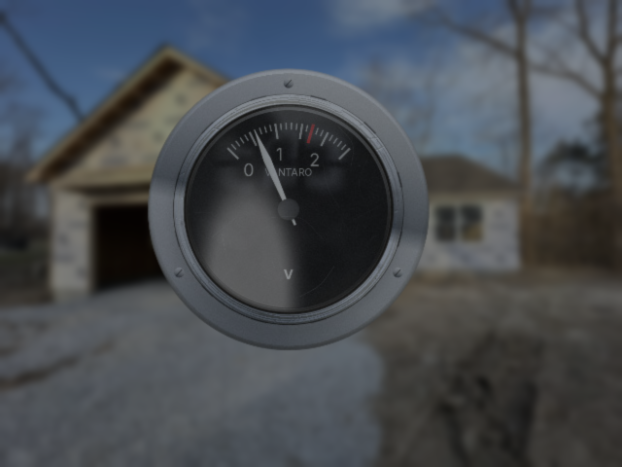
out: **0.6** V
